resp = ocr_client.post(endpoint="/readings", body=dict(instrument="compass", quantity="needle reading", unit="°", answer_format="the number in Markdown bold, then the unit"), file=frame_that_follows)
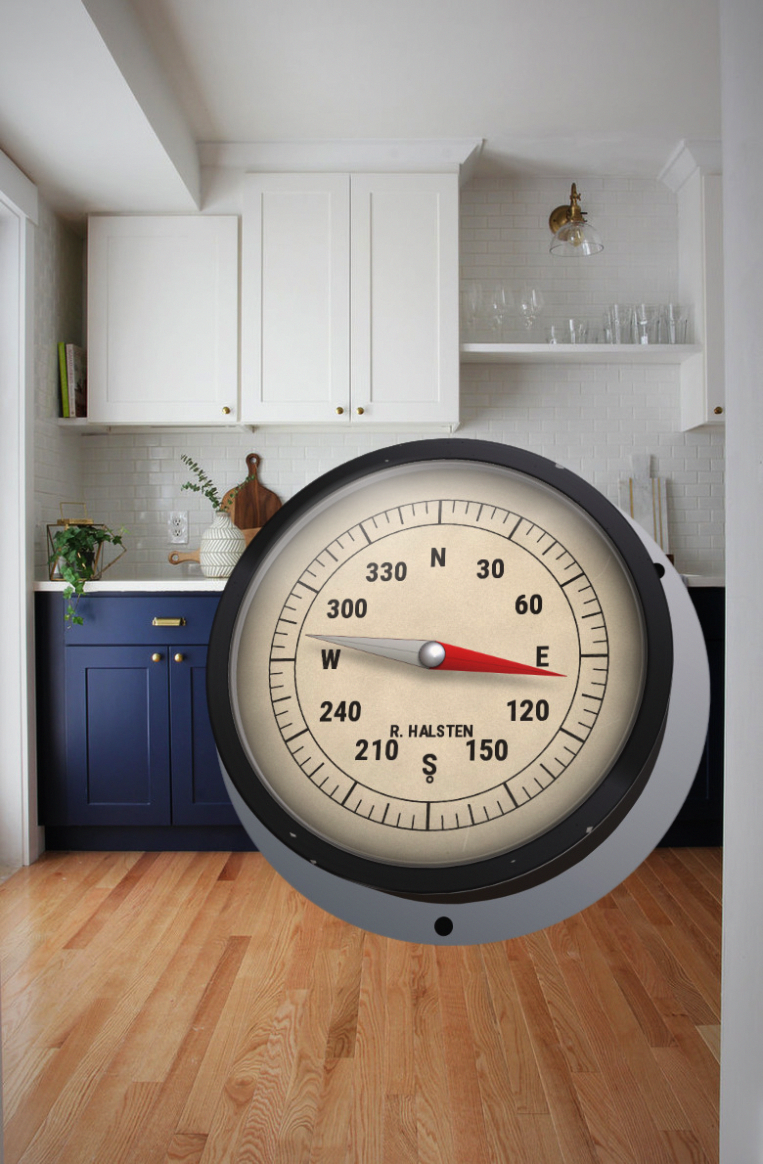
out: **100** °
